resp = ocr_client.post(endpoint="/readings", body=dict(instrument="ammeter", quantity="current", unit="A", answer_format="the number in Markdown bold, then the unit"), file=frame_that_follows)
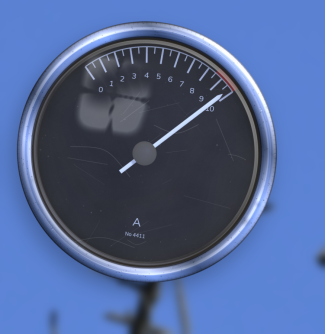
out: **9.75** A
